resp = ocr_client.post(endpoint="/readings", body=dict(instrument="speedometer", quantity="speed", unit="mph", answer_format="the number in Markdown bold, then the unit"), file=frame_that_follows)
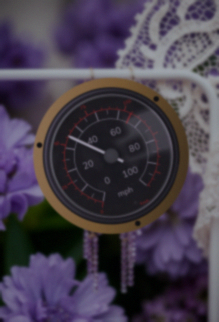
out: **35** mph
